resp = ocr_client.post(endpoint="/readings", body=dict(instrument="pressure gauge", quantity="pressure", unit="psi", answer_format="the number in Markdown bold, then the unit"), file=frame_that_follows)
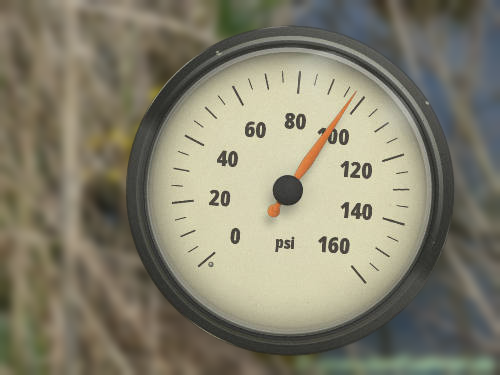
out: **97.5** psi
